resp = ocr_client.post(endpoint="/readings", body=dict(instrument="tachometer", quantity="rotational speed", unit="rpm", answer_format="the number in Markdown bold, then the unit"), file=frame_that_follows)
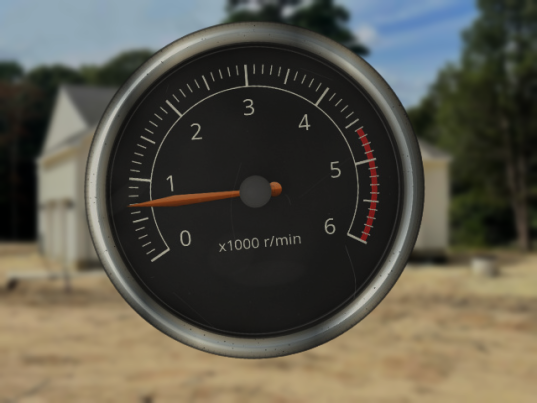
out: **700** rpm
